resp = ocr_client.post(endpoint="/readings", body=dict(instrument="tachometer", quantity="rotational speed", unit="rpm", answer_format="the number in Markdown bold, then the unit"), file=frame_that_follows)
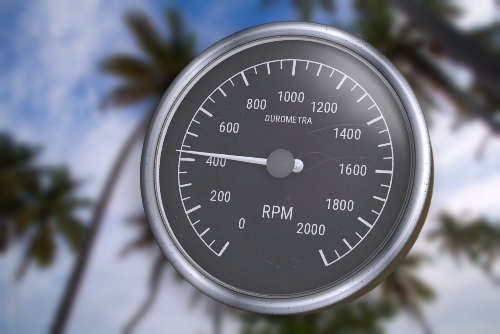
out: **425** rpm
